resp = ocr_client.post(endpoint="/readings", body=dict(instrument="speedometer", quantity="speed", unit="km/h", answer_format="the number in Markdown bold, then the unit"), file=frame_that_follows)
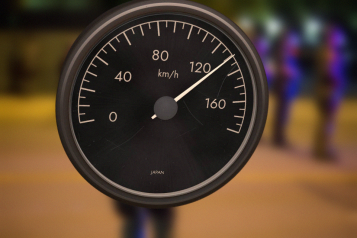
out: **130** km/h
